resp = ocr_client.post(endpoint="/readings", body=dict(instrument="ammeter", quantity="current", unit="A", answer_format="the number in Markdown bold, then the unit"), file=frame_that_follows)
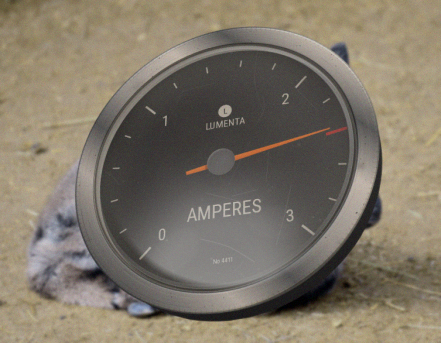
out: **2.4** A
